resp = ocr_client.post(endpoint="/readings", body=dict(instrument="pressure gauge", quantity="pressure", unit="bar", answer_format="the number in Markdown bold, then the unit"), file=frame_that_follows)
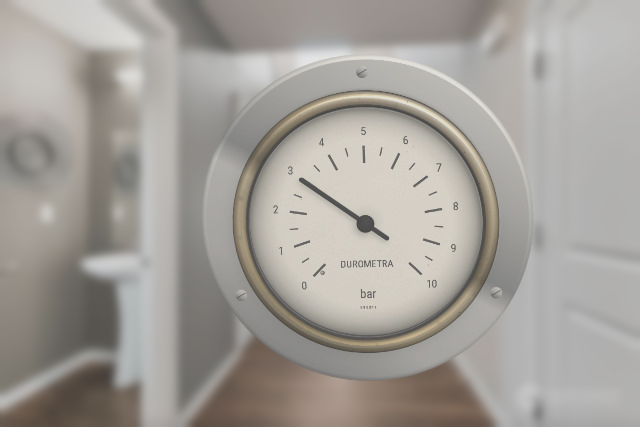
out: **3** bar
